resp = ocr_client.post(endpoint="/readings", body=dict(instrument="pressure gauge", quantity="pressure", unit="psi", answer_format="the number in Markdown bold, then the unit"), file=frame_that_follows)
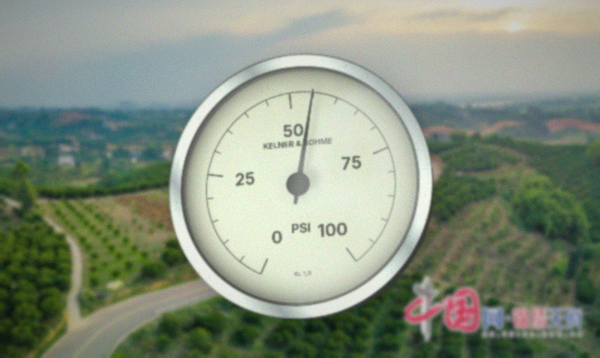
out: **55** psi
